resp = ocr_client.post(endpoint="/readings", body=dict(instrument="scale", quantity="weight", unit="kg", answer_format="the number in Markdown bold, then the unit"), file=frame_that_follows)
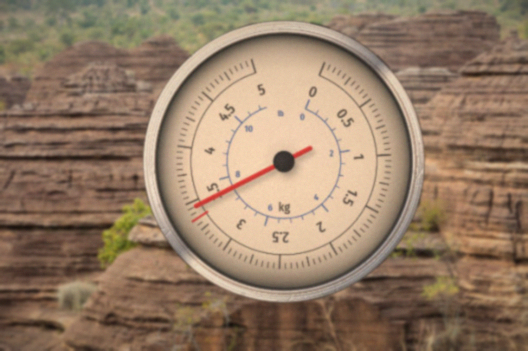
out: **3.45** kg
